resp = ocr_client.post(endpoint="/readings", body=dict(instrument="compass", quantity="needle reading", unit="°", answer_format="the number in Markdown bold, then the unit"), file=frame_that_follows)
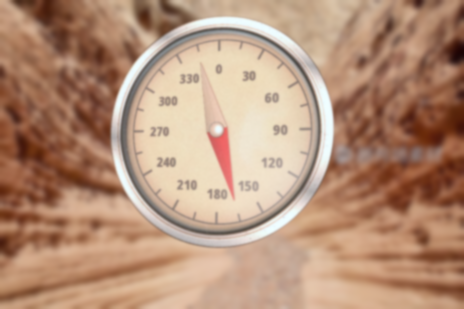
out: **165** °
